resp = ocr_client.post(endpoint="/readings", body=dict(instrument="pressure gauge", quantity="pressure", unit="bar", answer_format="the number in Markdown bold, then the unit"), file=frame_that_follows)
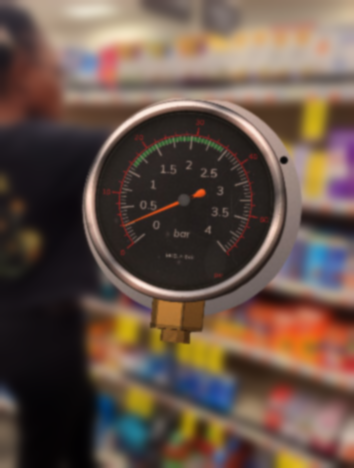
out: **0.25** bar
